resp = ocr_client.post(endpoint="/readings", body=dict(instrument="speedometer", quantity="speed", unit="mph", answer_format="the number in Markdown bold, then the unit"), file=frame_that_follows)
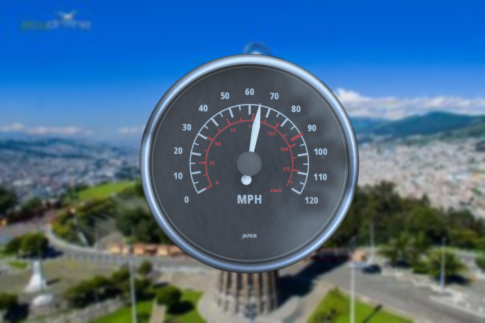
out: **65** mph
